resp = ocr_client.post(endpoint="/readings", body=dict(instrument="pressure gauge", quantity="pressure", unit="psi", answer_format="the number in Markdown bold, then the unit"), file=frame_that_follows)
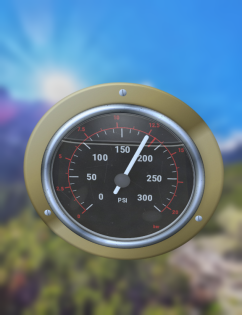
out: **180** psi
